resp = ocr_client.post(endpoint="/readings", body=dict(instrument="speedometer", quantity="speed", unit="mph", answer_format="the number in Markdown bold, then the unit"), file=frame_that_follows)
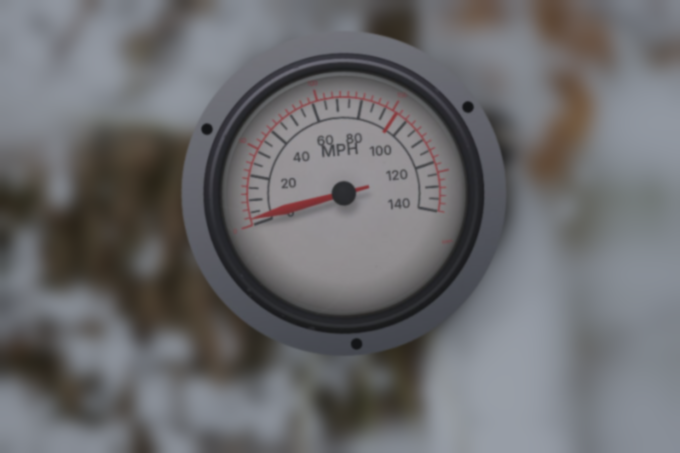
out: **2.5** mph
